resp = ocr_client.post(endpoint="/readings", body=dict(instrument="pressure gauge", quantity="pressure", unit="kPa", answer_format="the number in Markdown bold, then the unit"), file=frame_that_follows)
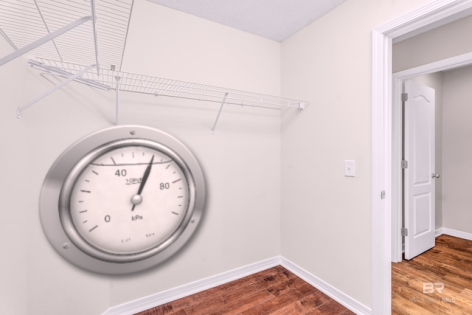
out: **60** kPa
